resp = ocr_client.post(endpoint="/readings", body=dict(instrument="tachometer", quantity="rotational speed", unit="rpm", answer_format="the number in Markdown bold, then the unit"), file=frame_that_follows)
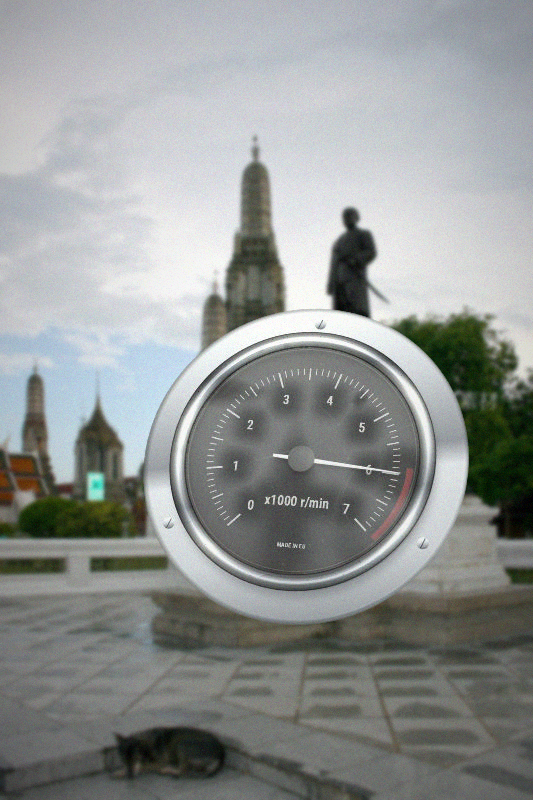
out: **6000** rpm
